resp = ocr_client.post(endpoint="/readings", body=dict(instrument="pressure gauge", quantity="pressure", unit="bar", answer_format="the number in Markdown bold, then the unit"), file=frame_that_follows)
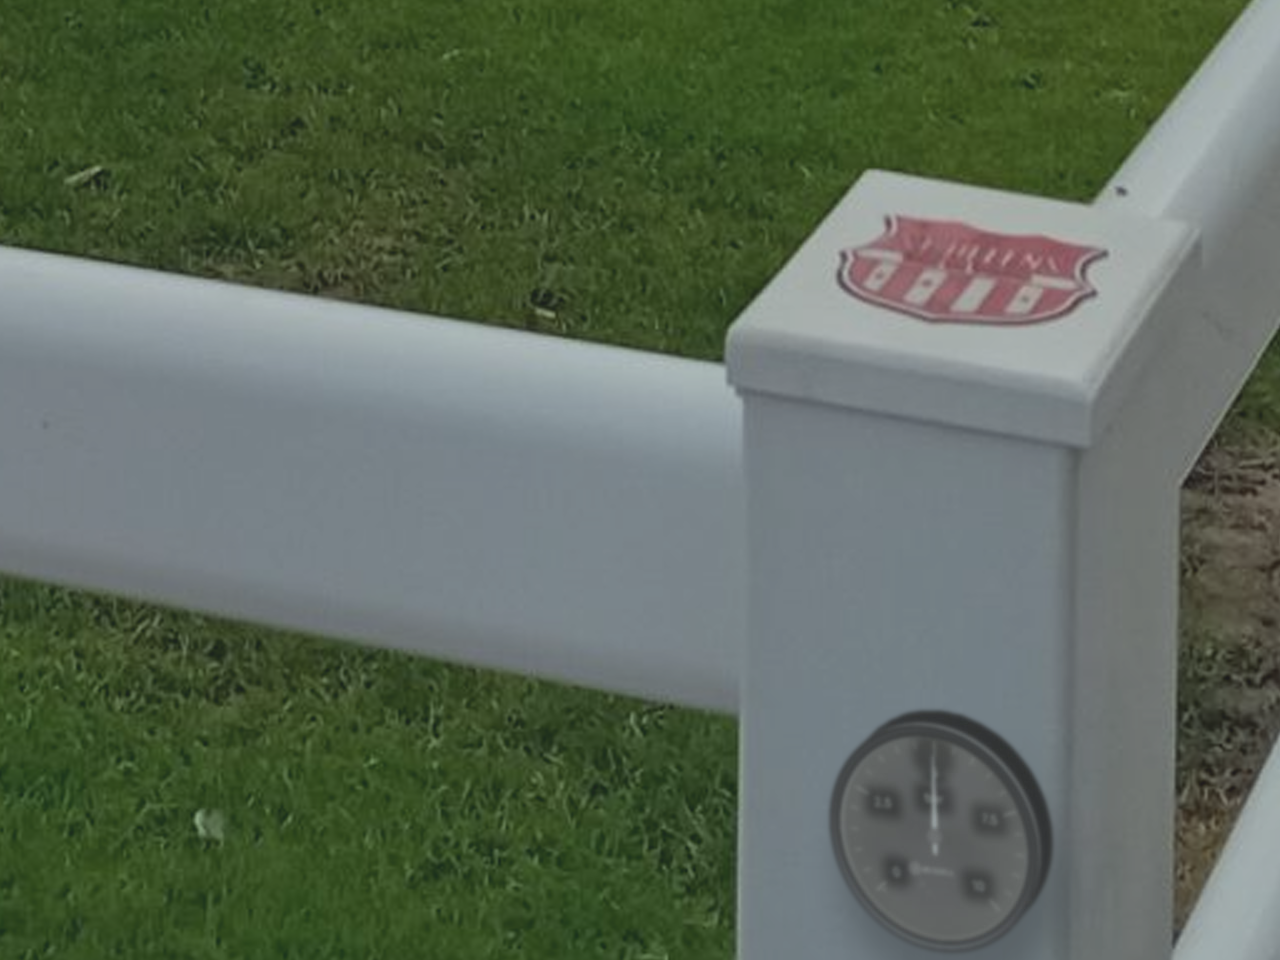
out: **5** bar
